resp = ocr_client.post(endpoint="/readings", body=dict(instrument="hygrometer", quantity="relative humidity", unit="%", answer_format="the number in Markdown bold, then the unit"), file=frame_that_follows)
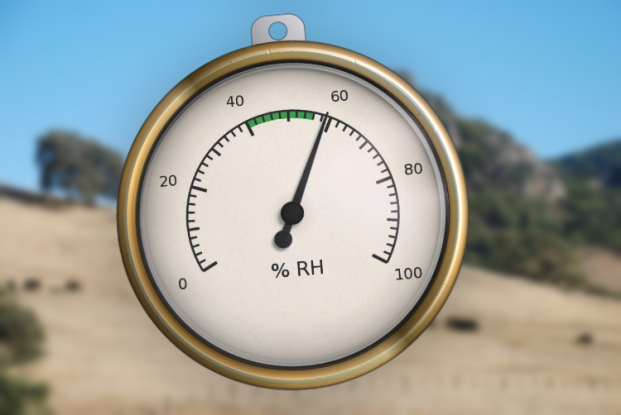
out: **59** %
